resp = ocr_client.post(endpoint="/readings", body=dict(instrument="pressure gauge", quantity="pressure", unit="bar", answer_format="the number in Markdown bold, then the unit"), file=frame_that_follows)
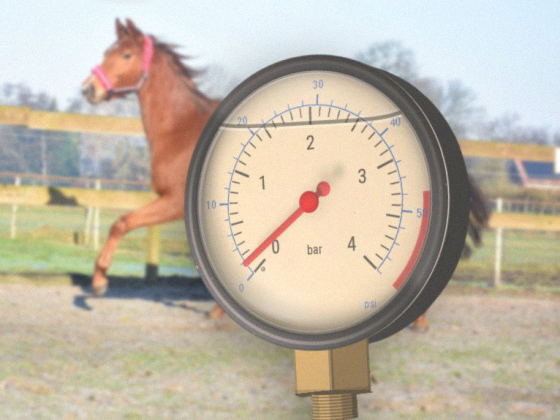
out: **0.1** bar
